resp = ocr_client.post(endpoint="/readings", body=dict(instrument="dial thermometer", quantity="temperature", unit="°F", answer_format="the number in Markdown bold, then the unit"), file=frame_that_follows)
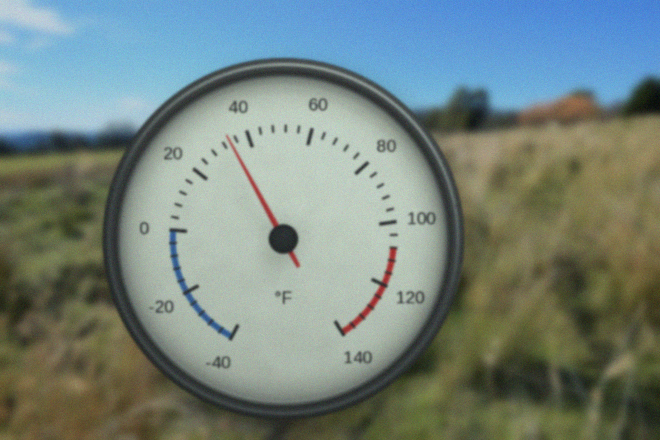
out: **34** °F
